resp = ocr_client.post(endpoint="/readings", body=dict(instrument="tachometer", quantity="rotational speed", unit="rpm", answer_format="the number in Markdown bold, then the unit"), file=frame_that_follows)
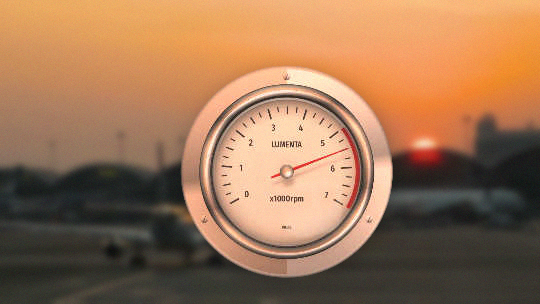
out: **5500** rpm
